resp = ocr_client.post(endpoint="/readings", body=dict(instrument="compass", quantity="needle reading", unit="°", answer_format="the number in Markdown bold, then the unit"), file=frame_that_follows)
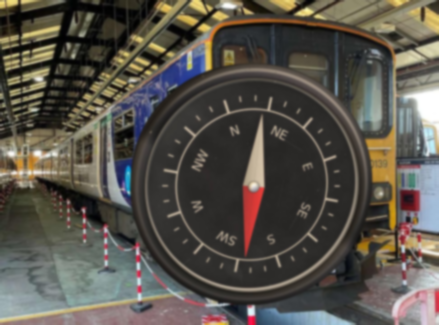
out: **205** °
